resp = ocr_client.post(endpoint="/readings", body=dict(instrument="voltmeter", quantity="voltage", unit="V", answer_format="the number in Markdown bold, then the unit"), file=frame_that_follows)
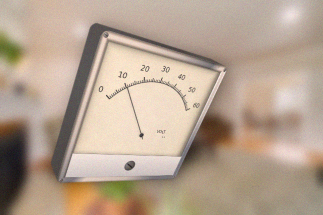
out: **10** V
